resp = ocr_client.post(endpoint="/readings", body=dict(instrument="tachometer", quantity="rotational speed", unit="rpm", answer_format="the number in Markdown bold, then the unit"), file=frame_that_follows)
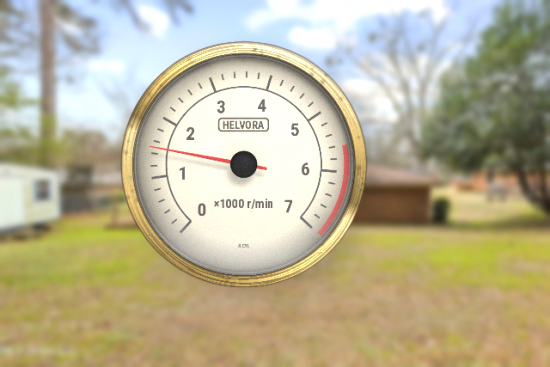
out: **1500** rpm
